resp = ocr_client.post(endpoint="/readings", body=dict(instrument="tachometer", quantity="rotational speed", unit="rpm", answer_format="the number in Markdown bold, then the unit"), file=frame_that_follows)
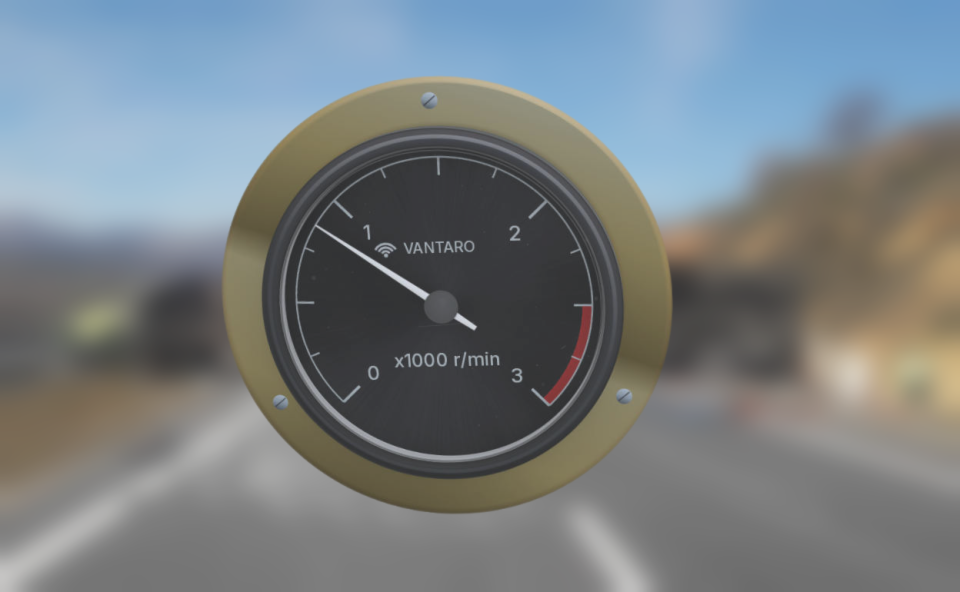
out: **875** rpm
